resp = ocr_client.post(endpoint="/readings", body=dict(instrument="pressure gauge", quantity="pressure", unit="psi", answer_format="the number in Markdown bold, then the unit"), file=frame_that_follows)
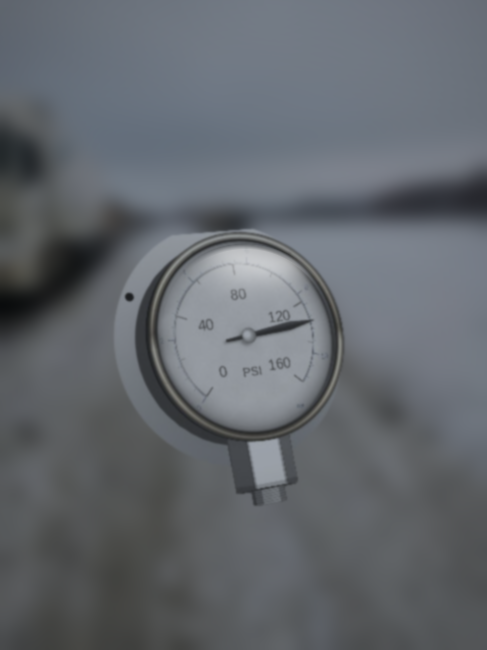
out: **130** psi
